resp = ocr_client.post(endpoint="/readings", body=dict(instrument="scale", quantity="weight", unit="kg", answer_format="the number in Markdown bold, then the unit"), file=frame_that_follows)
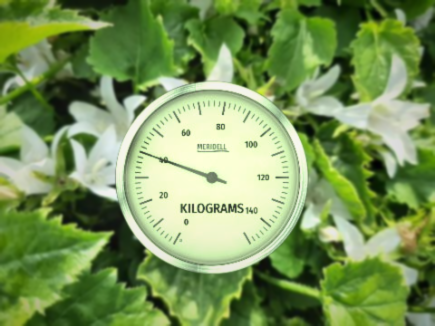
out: **40** kg
